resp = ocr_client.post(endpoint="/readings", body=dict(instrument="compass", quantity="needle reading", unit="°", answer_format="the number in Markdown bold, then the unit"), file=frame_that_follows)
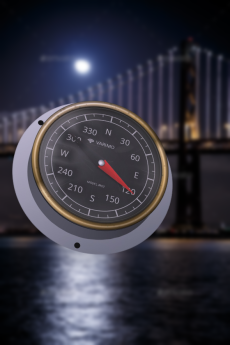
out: **120** °
